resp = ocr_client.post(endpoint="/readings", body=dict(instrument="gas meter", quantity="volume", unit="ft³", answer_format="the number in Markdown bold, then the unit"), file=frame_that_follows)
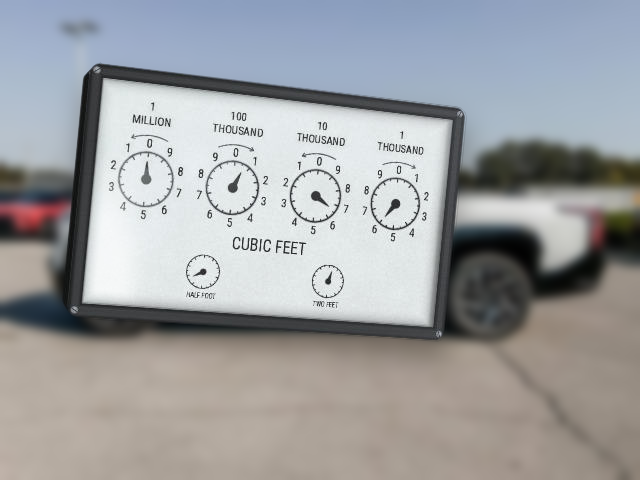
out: **6600** ft³
